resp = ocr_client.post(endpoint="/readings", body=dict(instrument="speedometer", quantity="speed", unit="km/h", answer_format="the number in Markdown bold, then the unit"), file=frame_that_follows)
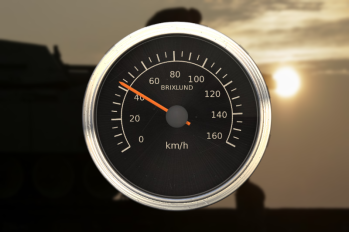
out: **42.5** km/h
